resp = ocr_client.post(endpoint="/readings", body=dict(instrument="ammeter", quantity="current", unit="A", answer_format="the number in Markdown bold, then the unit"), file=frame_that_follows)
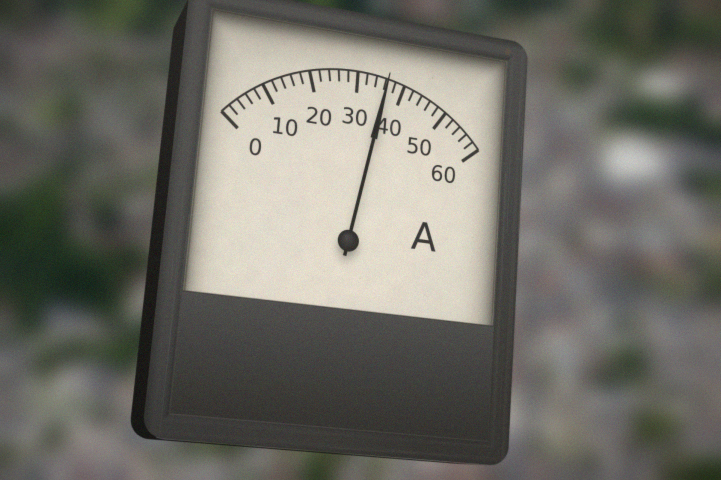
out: **36** A
